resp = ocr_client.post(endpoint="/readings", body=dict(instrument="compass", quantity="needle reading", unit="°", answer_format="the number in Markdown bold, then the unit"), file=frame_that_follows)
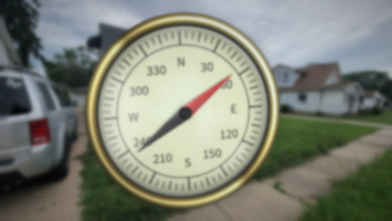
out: **55** °
